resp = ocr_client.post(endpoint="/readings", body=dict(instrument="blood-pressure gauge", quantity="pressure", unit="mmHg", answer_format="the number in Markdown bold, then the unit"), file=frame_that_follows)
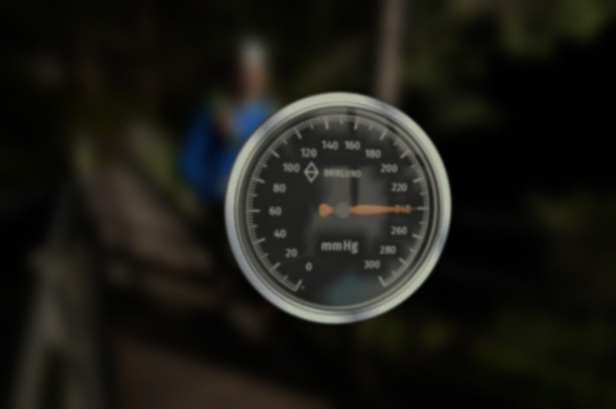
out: **240** mmHg
